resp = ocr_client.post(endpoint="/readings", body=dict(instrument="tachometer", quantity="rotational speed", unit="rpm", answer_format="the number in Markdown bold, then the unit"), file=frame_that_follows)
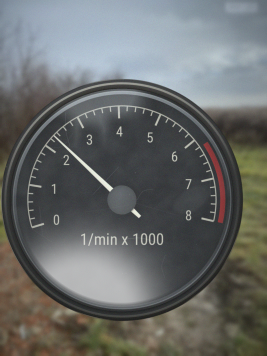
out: **2300** rpm
